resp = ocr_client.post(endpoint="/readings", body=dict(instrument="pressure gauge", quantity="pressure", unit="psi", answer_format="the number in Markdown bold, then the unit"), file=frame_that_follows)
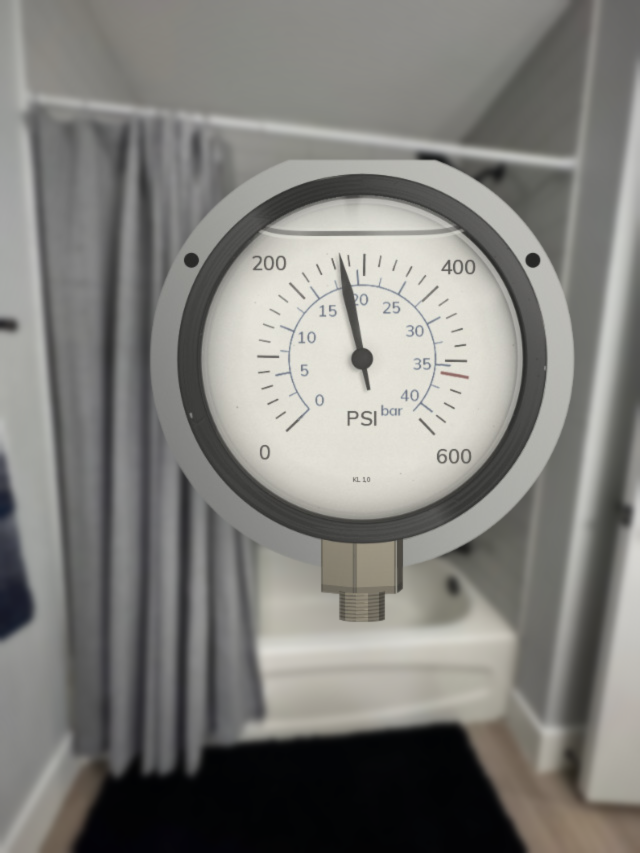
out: **270** psi
